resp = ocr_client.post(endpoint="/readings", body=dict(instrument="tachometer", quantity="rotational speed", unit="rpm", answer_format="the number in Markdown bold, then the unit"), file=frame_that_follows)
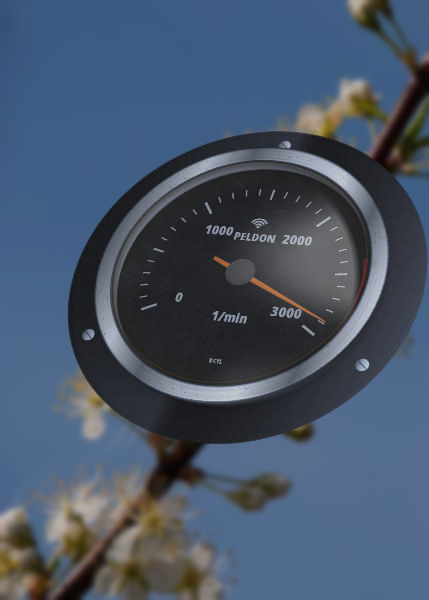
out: **2900** rpm
